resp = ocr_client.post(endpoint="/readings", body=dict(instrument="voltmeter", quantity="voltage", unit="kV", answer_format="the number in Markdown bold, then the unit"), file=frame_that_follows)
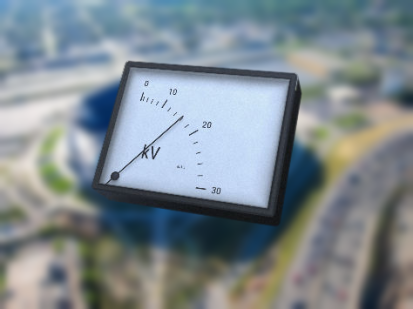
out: **16** kV
